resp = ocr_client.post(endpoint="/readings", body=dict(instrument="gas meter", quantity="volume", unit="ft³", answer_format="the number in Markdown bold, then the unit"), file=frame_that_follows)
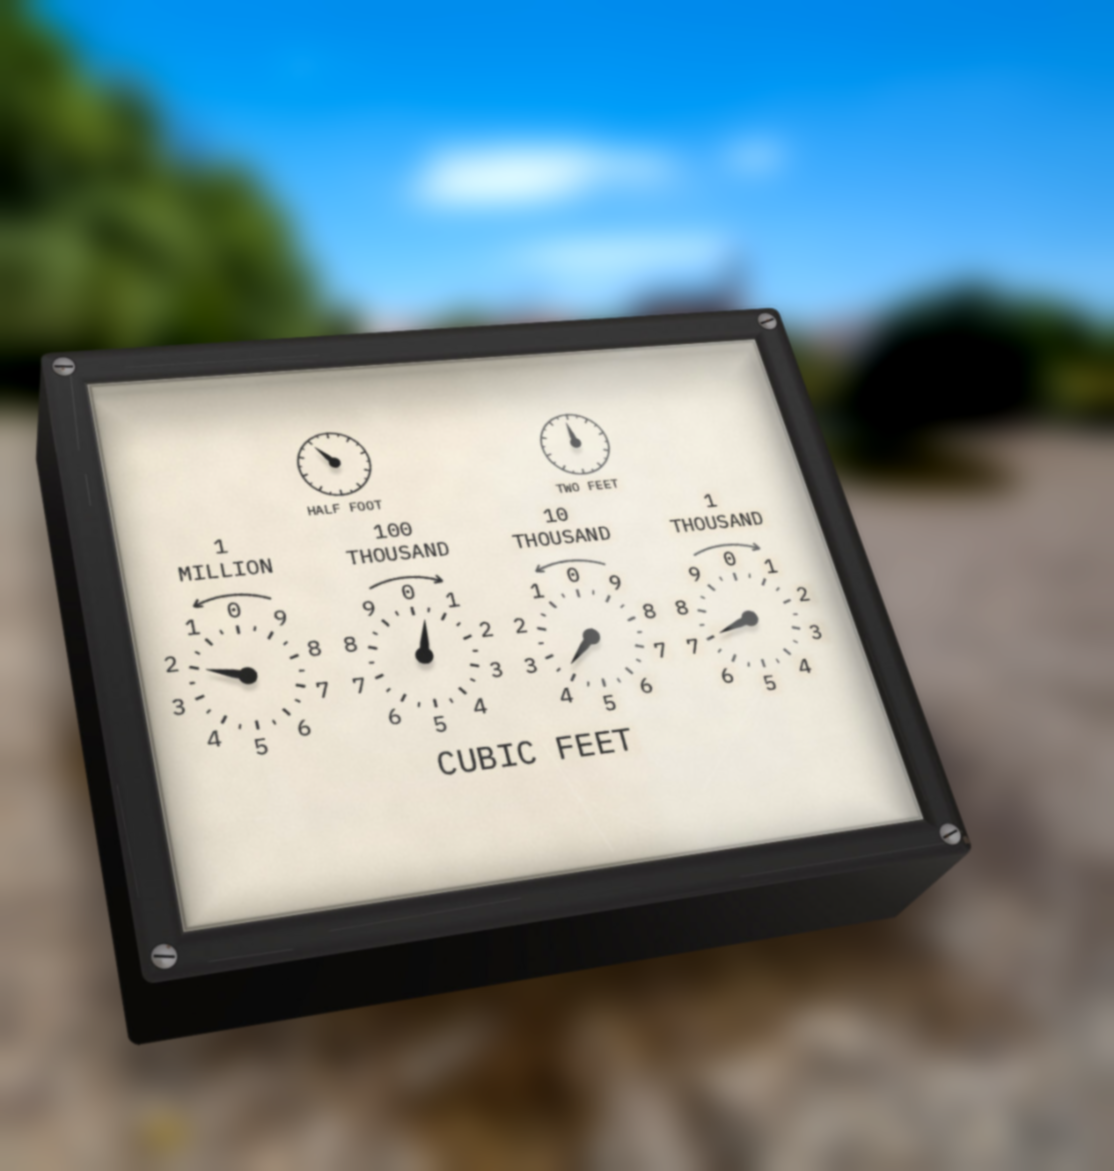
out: **203700** ft³
